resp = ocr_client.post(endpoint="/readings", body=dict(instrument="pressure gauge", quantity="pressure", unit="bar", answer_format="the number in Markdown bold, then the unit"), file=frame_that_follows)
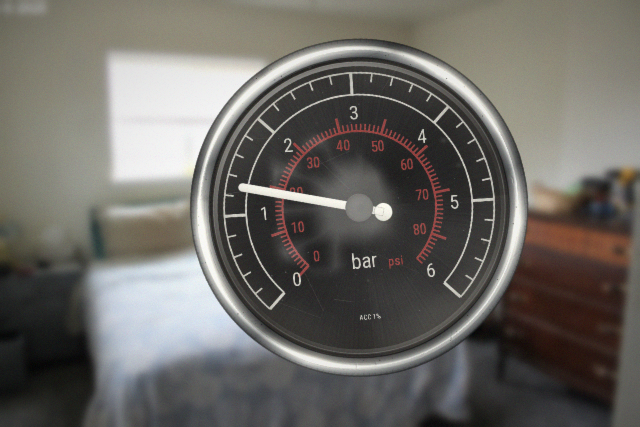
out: **1.3** bar
